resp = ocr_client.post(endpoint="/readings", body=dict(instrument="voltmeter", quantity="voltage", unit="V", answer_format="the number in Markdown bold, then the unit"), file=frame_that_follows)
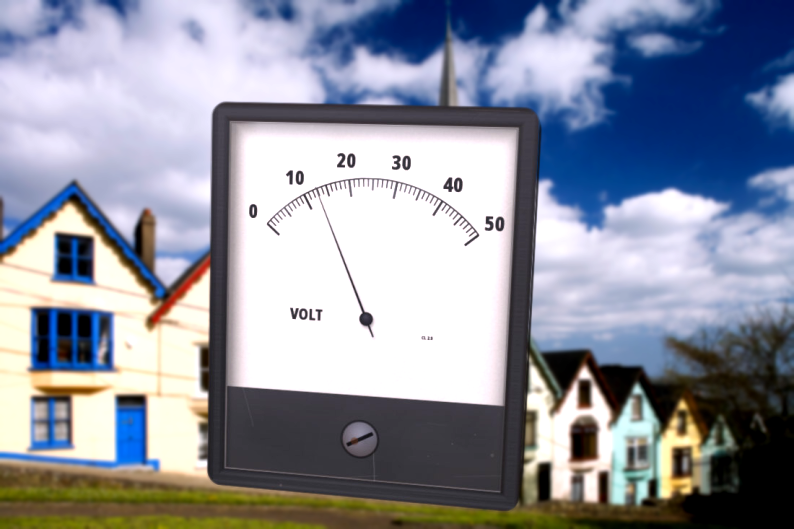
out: **13** V
